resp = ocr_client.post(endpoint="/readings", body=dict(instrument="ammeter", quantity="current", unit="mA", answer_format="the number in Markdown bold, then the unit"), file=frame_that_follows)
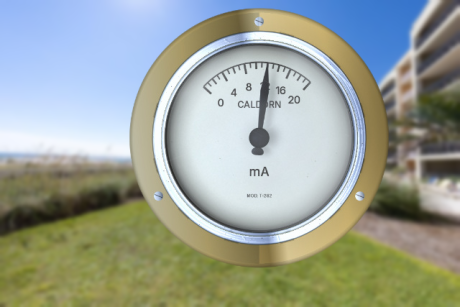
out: **12** mA
